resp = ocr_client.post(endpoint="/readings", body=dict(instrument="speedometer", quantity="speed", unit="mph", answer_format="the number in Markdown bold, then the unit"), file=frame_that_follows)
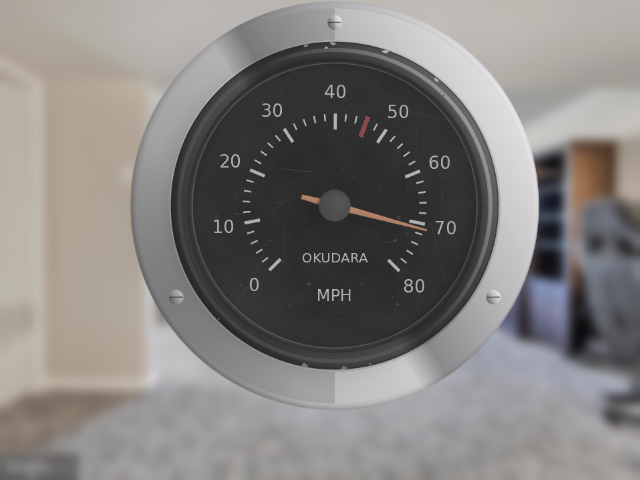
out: **71** mph
